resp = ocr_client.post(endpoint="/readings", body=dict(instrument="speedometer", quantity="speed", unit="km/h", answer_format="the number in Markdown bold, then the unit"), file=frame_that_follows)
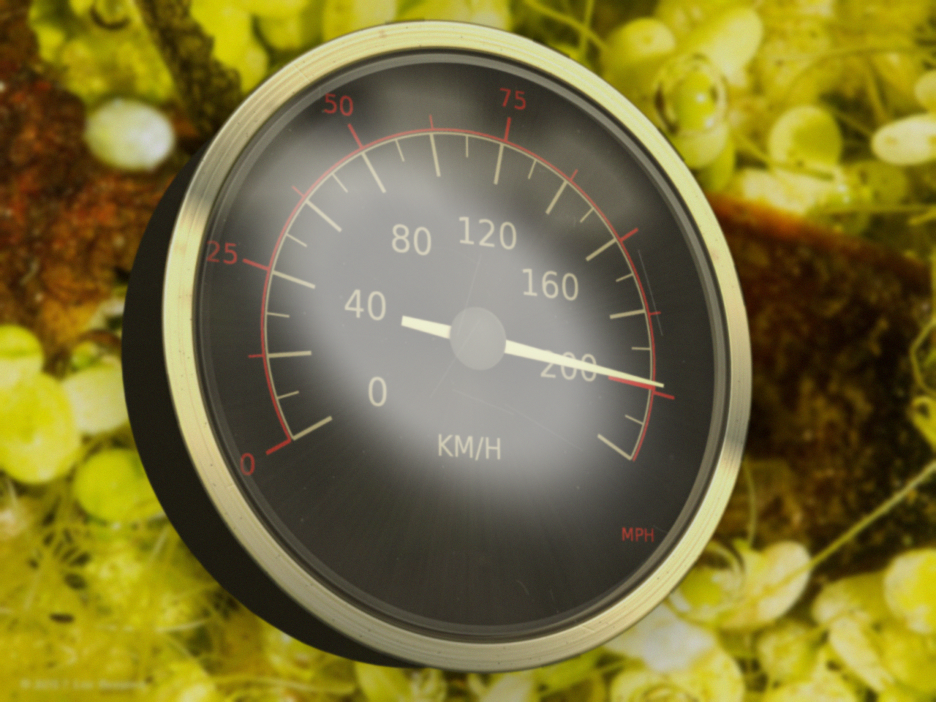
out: **200** km/h
